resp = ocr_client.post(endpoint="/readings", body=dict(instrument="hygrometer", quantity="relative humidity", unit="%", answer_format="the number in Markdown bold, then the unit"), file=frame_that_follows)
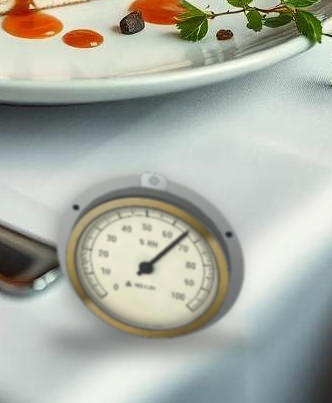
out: **65** %
